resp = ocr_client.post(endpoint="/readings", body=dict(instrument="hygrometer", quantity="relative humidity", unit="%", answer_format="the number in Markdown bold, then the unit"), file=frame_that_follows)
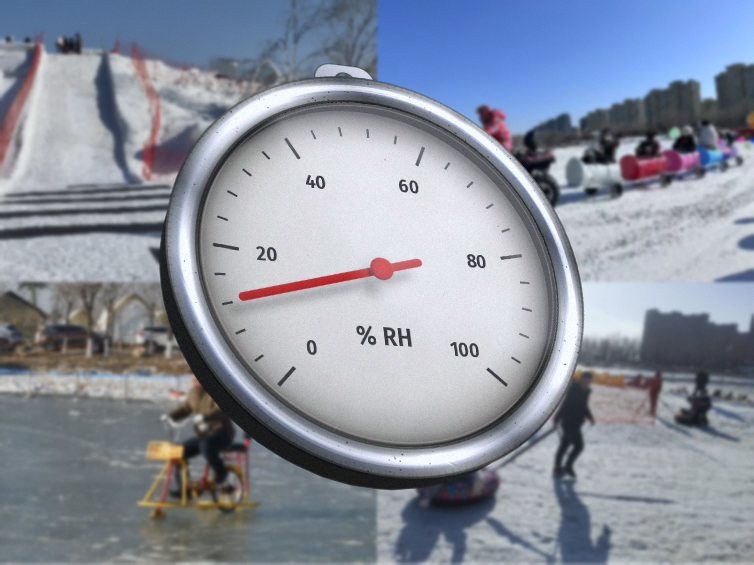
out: **12** %
